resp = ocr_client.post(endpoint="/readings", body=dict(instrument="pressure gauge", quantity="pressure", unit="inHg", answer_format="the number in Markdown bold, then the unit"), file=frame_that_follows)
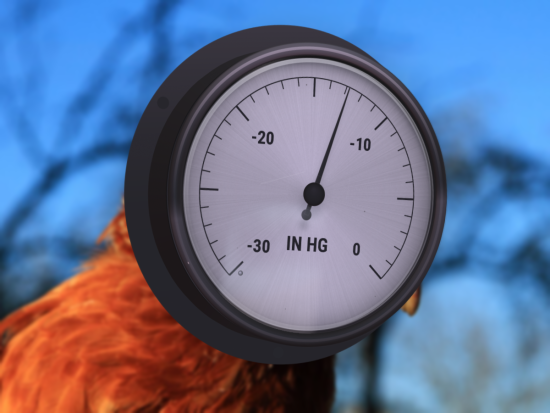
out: **-13** inHg
